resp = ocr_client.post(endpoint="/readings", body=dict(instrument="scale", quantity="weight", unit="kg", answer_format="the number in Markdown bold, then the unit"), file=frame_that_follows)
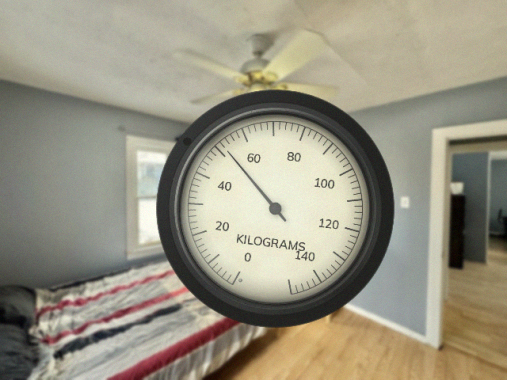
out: **52** kg
